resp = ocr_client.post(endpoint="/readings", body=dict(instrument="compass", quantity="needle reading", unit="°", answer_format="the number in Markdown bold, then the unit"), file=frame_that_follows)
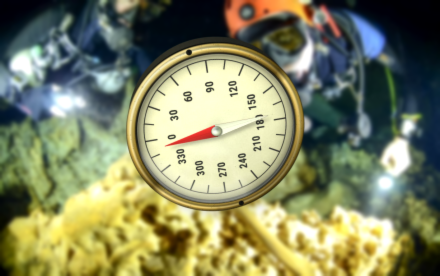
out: **352.5** °
